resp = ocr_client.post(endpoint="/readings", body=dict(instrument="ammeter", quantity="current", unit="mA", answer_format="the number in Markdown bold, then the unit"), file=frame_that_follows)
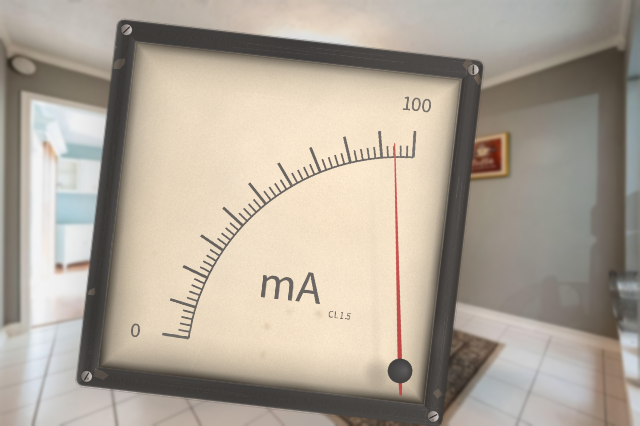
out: **94** mA
